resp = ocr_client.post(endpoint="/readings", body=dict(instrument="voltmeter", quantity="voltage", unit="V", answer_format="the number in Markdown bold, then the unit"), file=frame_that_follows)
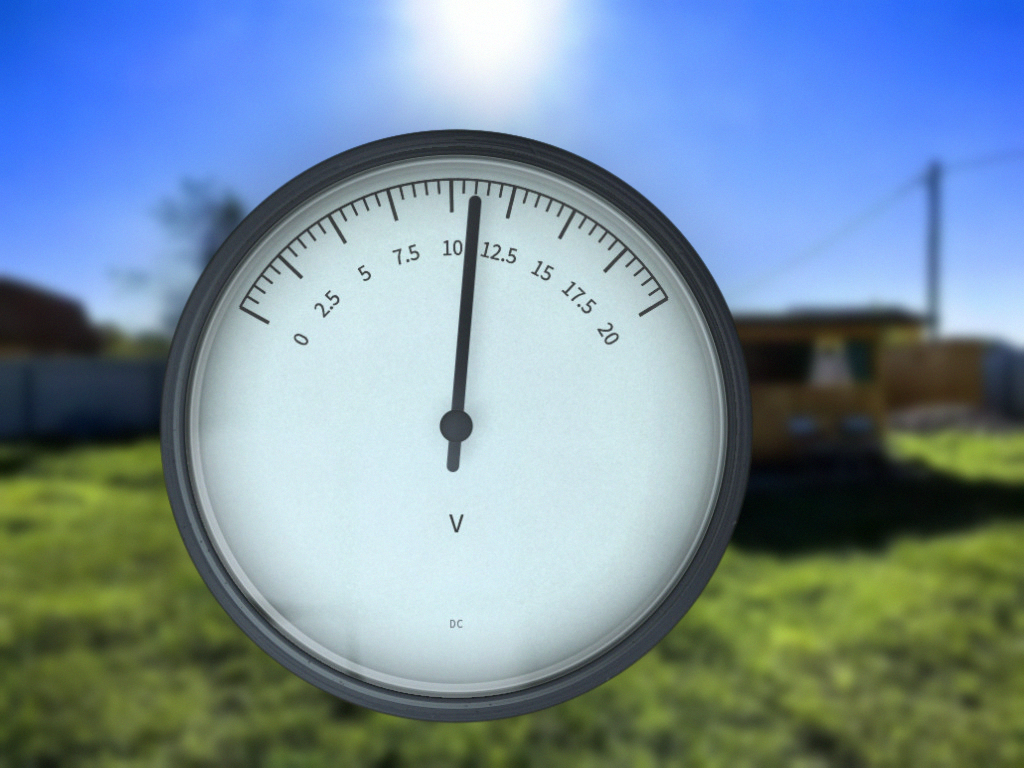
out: **11** V
